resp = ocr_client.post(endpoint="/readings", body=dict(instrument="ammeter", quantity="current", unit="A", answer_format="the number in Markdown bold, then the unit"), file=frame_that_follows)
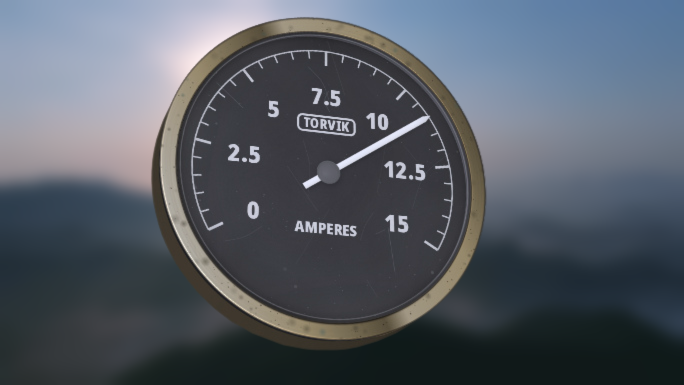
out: **11** A
